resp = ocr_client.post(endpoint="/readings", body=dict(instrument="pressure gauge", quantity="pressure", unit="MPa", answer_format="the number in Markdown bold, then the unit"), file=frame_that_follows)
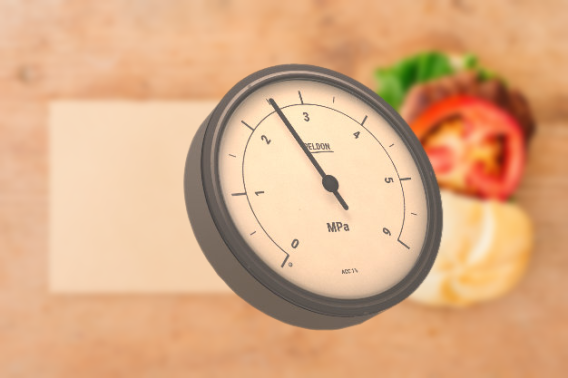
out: **2.5** MPa
